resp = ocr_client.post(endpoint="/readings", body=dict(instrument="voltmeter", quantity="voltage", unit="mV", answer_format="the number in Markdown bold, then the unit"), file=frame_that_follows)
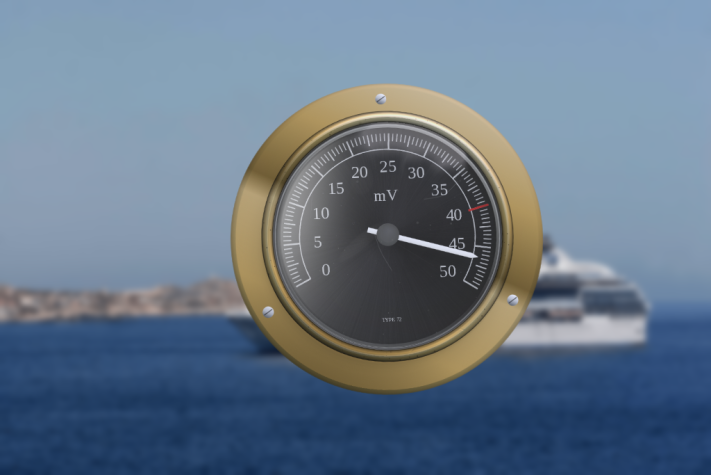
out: **46.5** mV
